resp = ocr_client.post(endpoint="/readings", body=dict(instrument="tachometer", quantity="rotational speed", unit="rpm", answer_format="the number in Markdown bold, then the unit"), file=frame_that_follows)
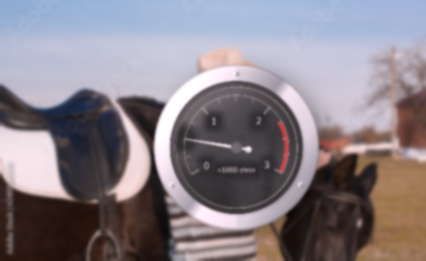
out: **500** rpm
